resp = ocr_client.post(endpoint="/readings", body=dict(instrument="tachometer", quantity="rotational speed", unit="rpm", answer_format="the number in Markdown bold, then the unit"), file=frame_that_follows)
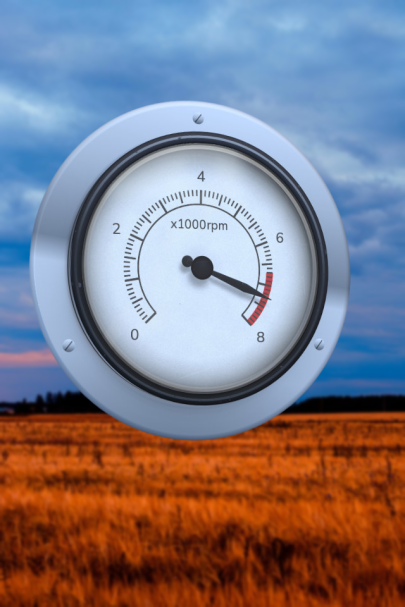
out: **7300** rpm
